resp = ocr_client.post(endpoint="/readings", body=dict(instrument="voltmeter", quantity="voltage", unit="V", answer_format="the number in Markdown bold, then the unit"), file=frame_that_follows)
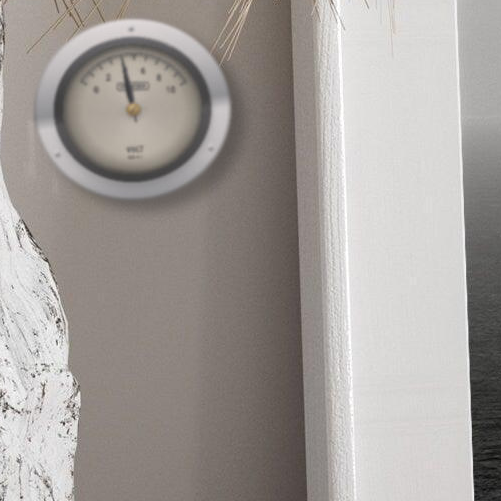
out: **4** V
